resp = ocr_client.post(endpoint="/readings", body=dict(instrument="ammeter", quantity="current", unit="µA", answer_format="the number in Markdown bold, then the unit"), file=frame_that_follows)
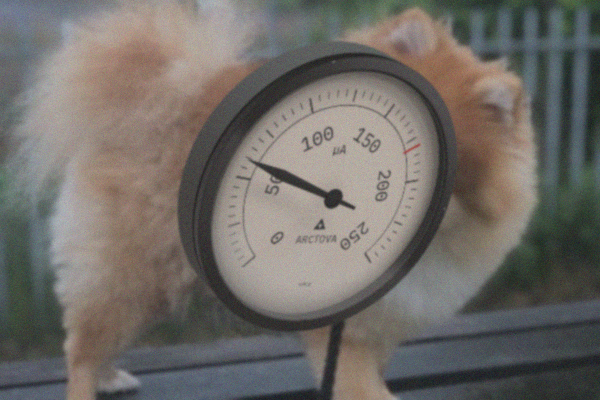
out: **60** µA
